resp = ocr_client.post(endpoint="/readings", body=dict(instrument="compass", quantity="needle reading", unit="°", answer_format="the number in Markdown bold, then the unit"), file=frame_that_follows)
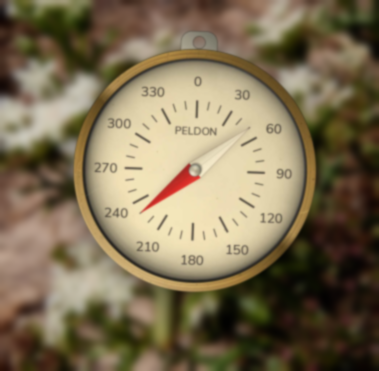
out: **230** °
